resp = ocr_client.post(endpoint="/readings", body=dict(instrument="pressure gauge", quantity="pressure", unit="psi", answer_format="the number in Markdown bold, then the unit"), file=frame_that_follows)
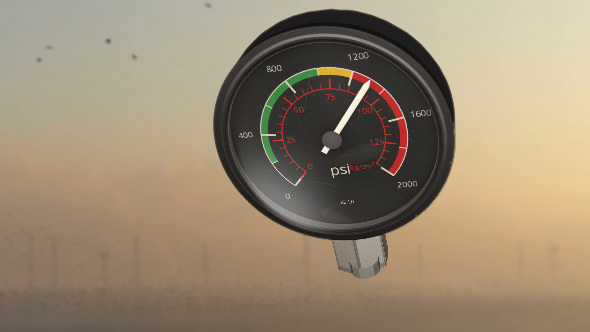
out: **1300** psi
